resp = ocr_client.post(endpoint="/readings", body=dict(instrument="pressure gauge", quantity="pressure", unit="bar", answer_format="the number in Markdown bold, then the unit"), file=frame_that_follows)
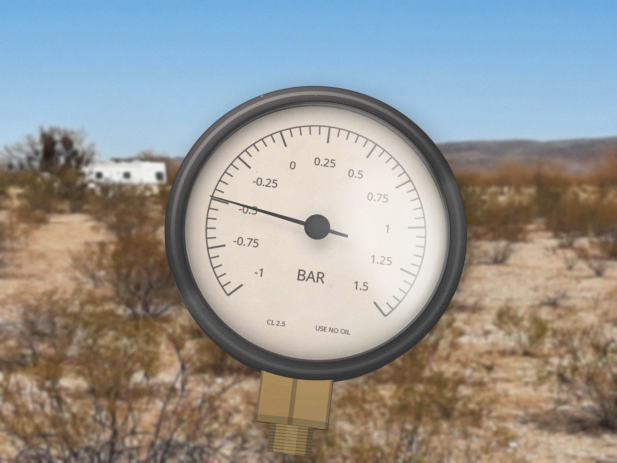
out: **-0.5** bar
